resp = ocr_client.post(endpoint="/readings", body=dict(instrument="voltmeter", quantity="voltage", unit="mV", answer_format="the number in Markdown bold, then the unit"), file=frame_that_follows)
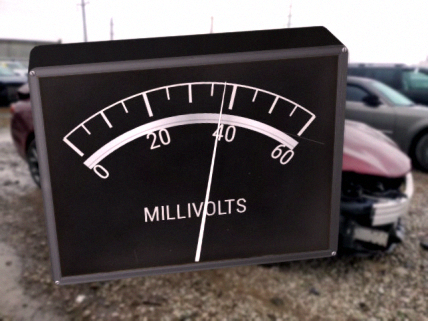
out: **37.5** mV
